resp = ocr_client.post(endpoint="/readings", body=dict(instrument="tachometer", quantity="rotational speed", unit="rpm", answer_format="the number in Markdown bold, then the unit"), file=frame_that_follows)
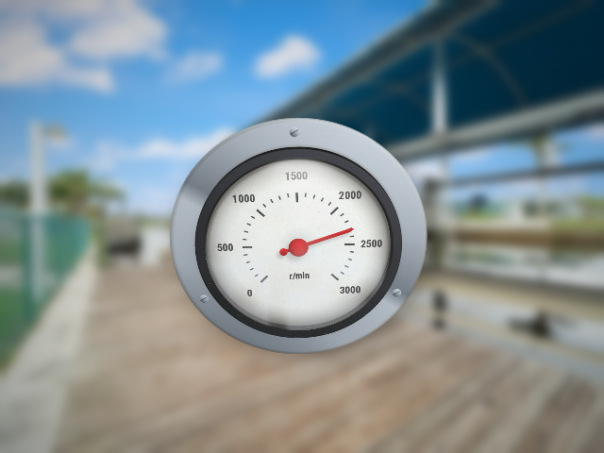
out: **2300** rpm
